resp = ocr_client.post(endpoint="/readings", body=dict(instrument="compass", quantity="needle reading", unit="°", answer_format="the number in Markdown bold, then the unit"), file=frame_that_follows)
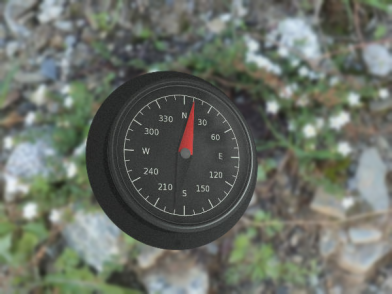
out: **10** °
